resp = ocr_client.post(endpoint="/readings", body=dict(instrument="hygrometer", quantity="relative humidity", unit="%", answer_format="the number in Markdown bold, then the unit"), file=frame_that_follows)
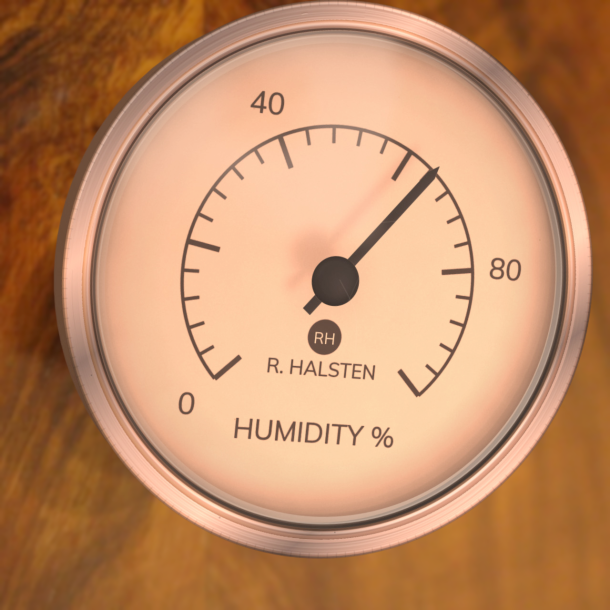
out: **64** %
